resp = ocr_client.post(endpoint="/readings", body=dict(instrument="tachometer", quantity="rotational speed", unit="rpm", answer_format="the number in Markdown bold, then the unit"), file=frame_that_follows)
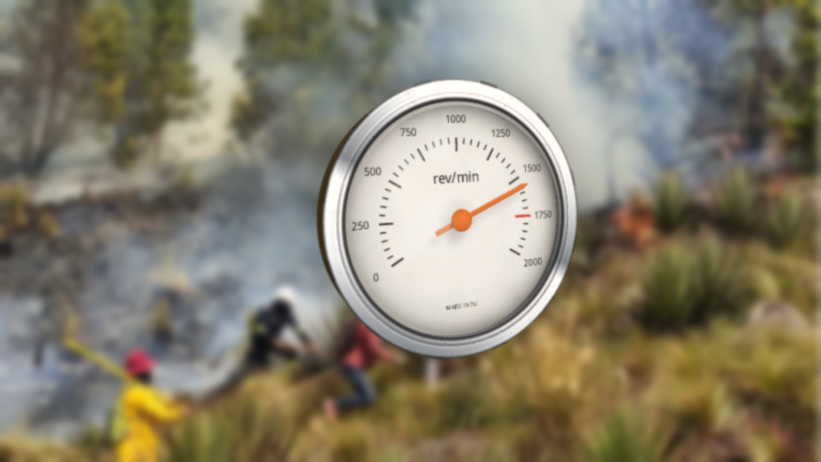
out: **1550** rpm
